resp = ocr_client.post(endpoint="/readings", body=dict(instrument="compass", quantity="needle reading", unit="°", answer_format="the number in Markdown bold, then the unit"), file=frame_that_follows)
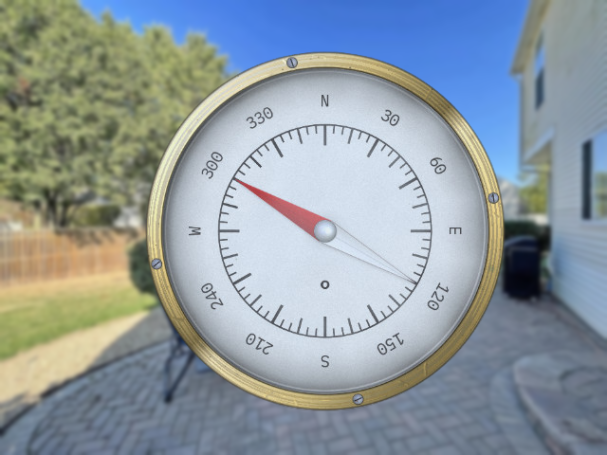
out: **300** °
